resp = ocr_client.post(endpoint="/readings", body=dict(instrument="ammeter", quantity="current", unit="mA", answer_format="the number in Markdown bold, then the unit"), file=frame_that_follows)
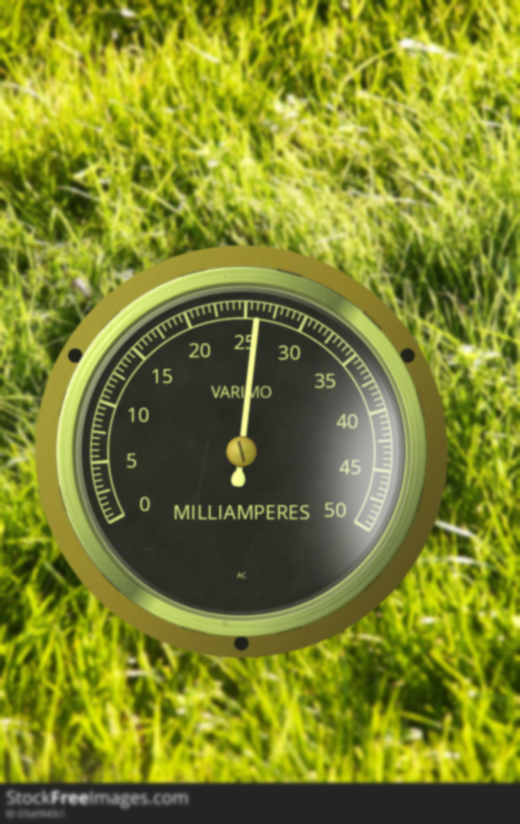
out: **26** mA
